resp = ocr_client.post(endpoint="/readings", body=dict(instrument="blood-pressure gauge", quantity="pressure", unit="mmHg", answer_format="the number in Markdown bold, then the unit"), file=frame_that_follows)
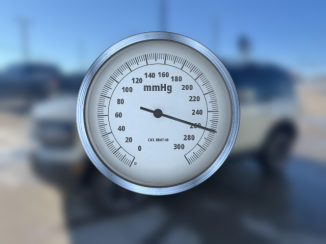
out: **260** mmHg
